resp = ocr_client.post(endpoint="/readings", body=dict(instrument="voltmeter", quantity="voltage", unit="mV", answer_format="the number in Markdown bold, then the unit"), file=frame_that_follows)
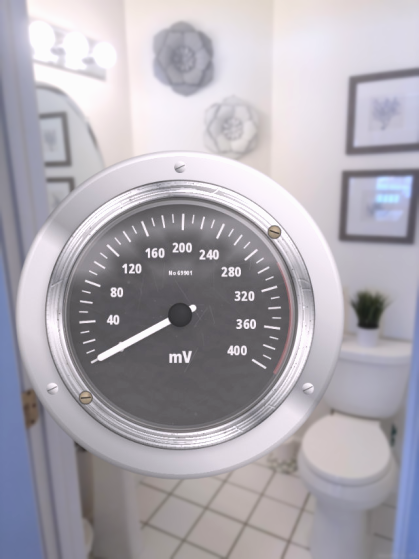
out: **0** mV
